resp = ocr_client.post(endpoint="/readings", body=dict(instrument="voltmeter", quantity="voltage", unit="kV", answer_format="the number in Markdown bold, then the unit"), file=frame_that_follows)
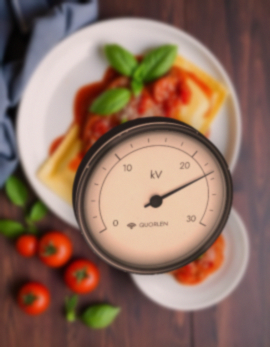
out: **23** kV
